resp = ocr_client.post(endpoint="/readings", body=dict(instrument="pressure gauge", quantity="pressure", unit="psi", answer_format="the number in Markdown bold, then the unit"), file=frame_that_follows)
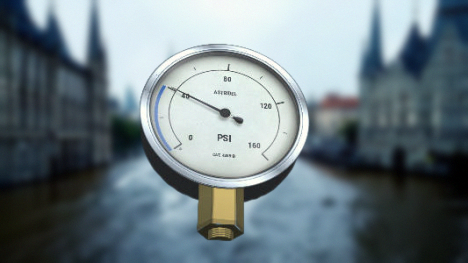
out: **40** psi
